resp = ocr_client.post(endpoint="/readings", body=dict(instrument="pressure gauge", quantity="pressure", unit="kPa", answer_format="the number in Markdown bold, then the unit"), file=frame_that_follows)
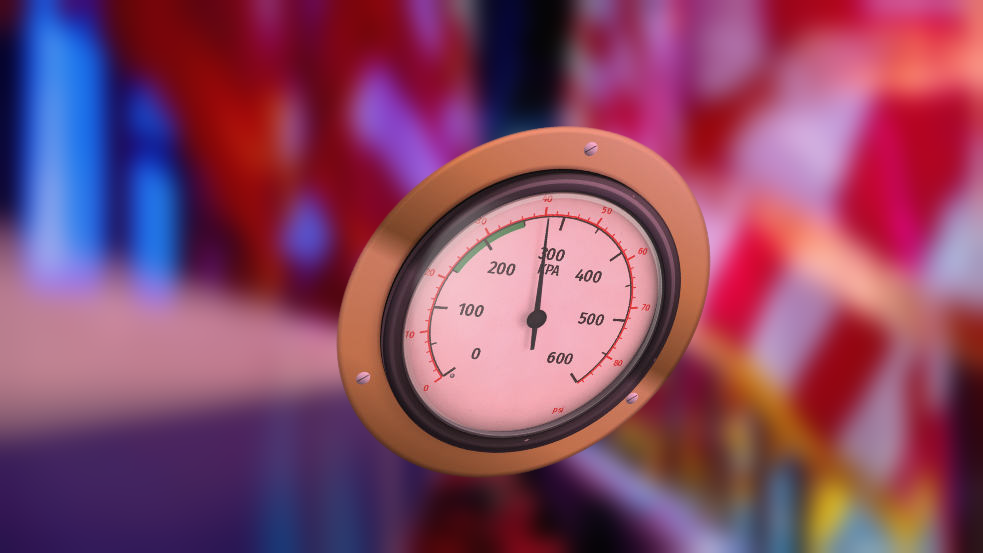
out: **275** kPa
